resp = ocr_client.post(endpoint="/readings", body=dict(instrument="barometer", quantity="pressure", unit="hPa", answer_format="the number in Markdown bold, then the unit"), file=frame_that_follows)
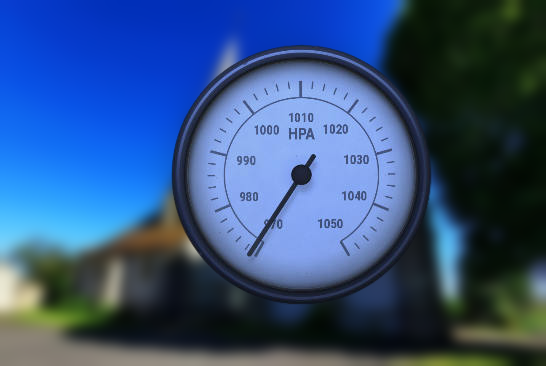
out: **971** hPa
